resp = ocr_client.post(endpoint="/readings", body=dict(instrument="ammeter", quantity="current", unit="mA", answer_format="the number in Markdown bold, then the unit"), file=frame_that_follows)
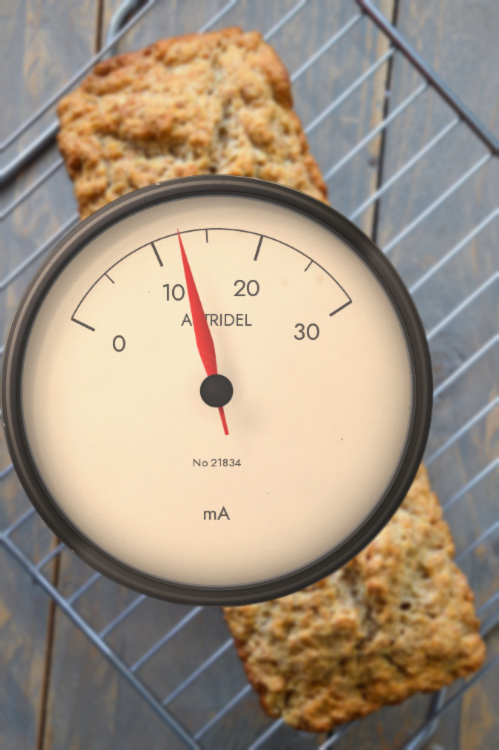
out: **12.5** mA
